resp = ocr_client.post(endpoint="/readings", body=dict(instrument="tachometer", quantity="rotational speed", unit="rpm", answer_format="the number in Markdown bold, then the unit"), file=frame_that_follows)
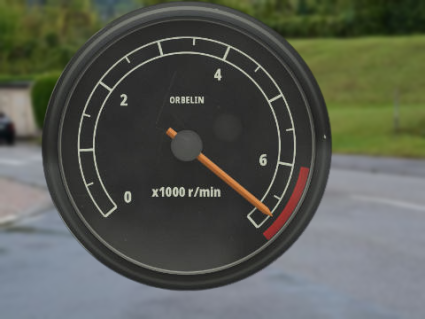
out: **6750** rpm
